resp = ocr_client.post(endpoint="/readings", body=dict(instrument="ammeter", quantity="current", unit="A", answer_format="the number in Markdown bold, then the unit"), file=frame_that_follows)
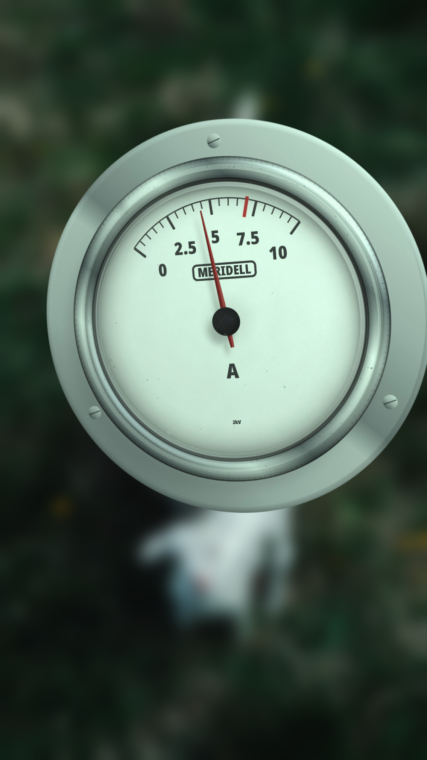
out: **4.5** A
